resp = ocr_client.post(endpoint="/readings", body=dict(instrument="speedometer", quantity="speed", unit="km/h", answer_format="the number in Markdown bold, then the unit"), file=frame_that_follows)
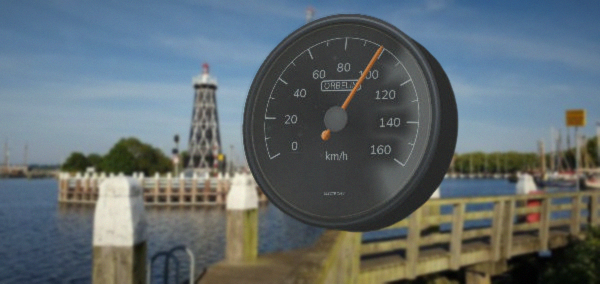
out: **100** km/h
